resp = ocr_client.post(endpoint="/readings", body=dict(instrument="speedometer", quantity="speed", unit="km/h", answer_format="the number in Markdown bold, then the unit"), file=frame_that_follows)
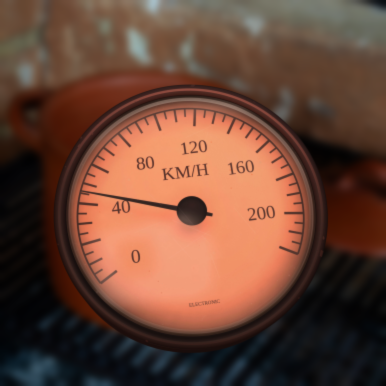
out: **45** km/h
